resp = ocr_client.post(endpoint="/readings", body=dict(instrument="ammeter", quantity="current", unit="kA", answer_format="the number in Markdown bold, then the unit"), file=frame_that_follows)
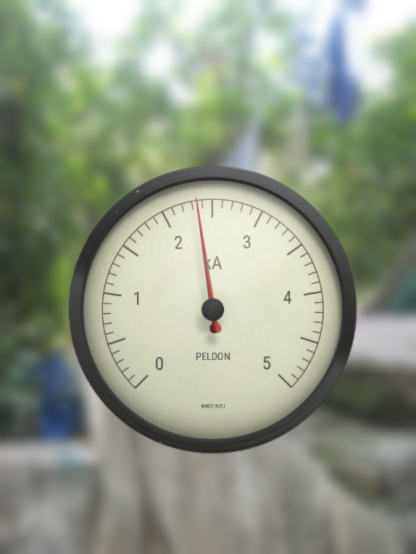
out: **2.35** kA
